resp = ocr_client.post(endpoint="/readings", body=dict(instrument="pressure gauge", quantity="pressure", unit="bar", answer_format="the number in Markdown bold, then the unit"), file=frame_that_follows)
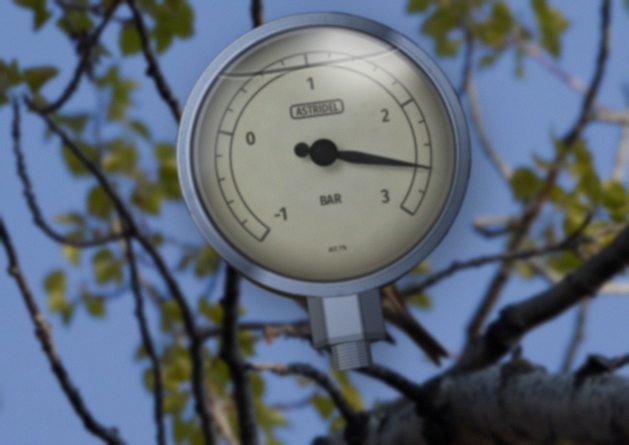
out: **2.6** bar
